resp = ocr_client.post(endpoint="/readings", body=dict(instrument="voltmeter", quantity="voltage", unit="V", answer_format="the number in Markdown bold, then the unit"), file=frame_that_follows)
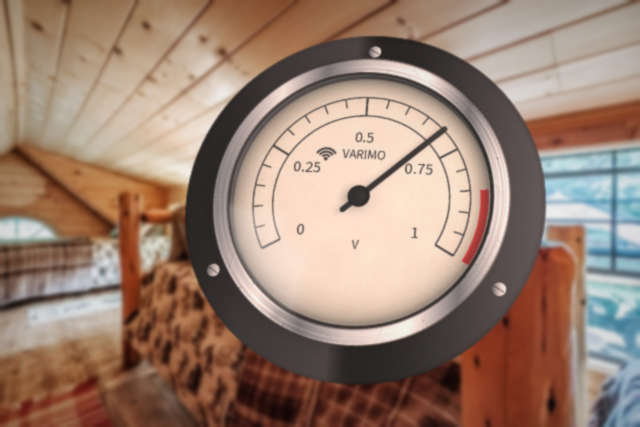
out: **0.7** V
